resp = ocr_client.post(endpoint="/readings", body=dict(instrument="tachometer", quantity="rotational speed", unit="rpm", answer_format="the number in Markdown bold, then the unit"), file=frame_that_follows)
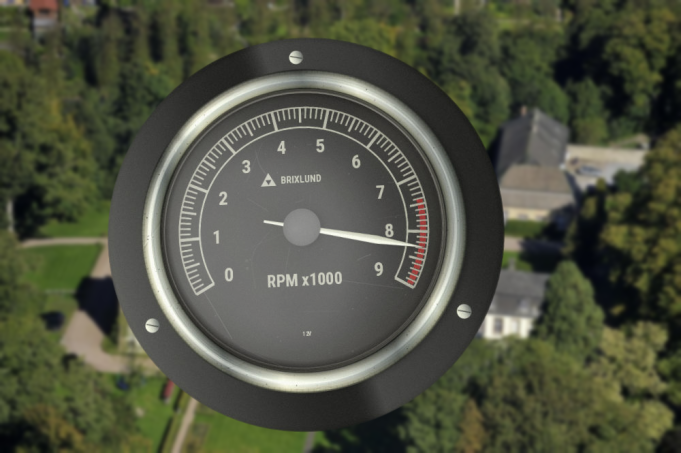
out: **8300** rpm
